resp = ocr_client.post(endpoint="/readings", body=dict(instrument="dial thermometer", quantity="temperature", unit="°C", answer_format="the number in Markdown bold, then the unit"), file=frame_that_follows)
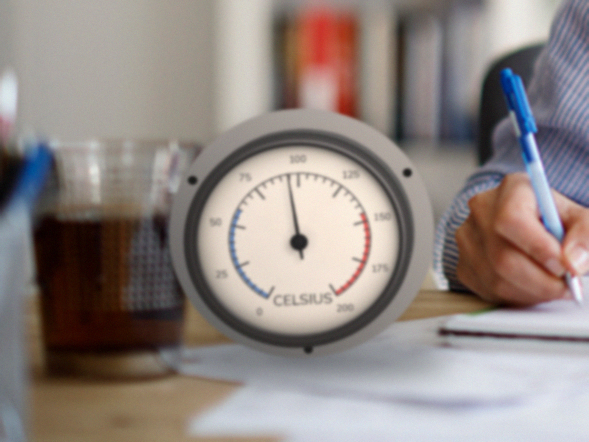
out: **95** °C
